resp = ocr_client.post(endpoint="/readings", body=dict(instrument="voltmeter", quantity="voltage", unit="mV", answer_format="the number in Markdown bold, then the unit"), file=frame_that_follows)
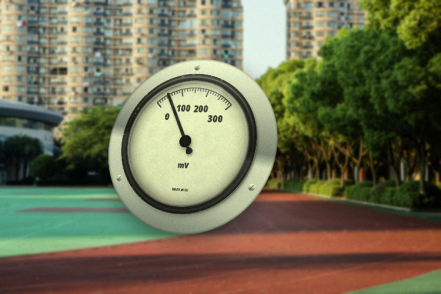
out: **50** mV
